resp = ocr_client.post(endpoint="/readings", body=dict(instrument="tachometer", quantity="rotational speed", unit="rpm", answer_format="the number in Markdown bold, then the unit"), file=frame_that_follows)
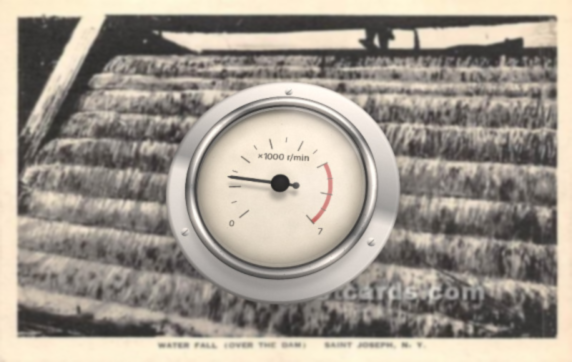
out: **1250** rpm
